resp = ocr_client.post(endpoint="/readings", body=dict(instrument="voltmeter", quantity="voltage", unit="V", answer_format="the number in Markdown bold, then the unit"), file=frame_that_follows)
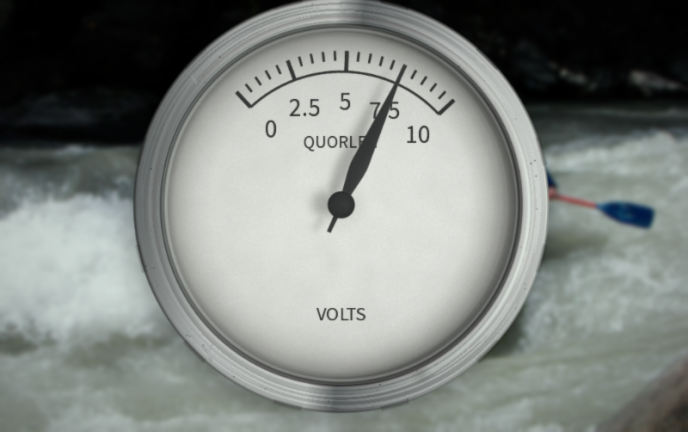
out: **7.5** V
